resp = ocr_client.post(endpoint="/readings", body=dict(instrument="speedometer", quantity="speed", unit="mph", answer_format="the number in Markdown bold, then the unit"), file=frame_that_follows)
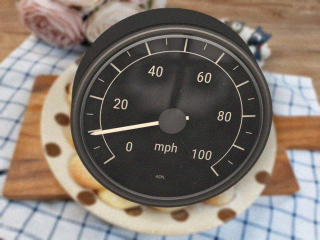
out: **10** mph
